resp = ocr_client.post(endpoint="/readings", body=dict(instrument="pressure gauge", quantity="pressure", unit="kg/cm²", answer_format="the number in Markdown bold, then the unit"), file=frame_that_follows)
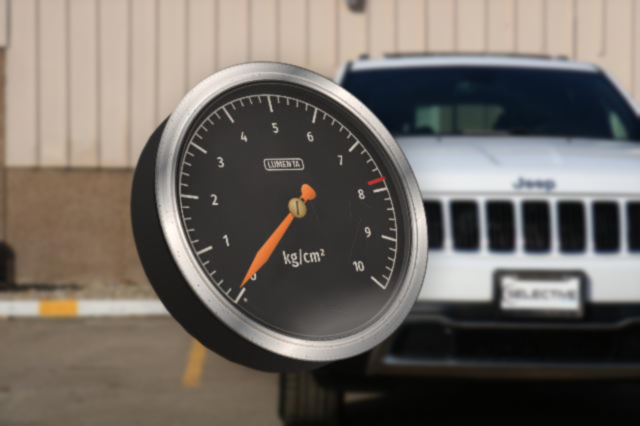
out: **0.1** kg/cm²
